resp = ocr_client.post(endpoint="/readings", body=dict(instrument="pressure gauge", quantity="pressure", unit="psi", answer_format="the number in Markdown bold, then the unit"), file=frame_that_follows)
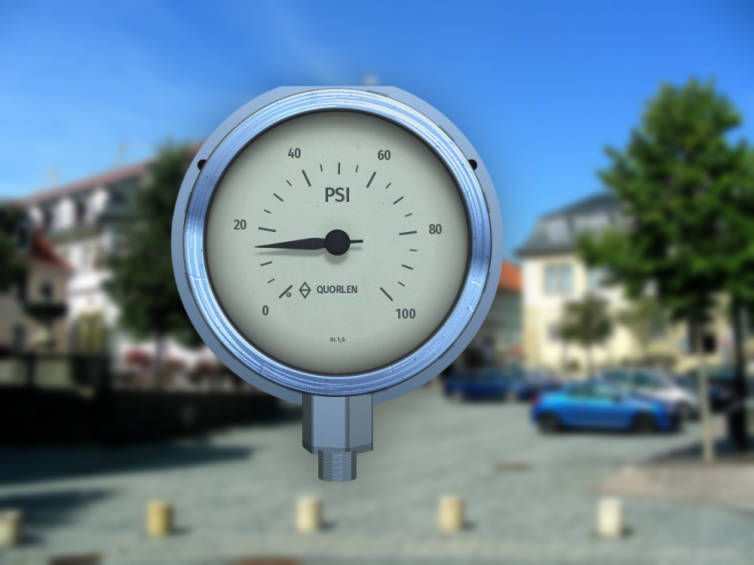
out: **15** psi
